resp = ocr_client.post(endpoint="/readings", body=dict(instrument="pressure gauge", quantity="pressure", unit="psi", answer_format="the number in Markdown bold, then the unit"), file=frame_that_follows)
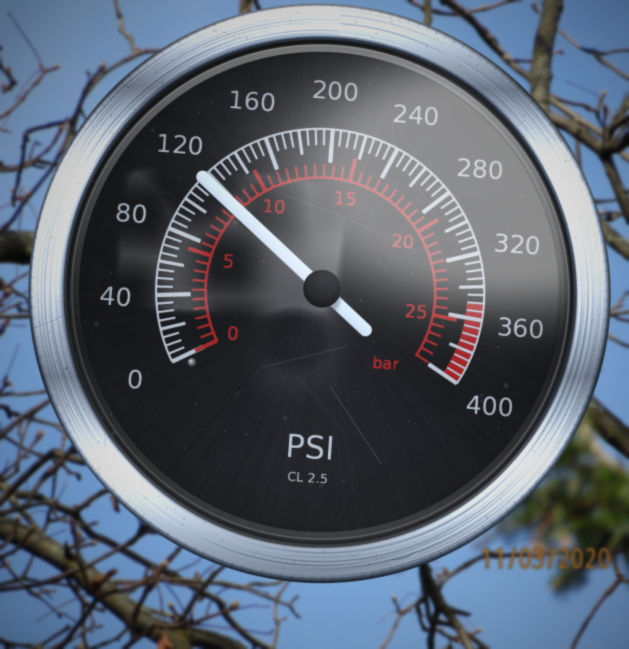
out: **115** psi
